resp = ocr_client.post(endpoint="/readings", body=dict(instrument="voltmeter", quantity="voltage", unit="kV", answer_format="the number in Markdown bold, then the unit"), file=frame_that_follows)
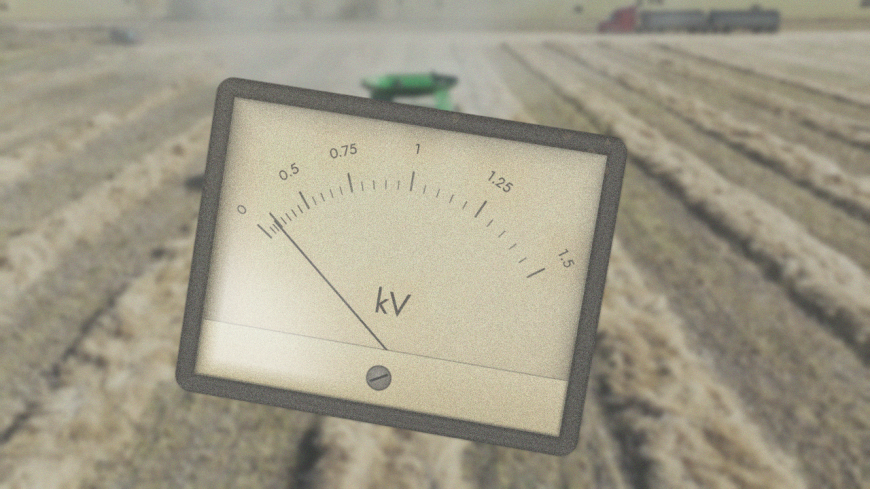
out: **0.25** kV
